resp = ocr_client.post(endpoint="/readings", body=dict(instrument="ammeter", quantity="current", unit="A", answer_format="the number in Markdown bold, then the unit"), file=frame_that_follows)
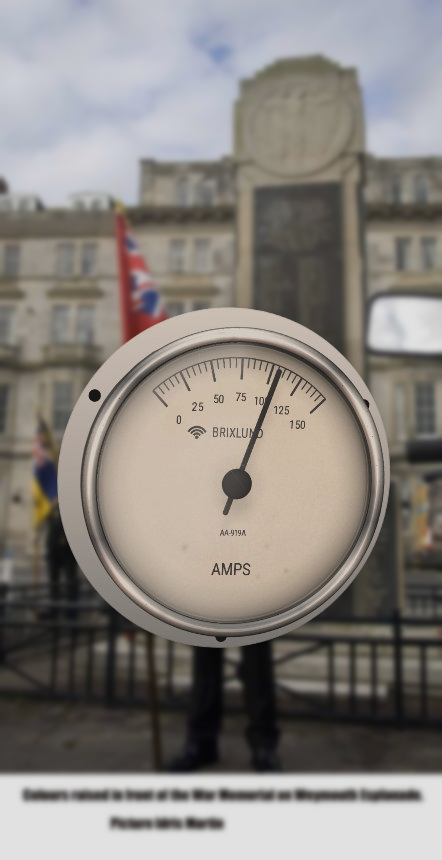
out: **105** A
